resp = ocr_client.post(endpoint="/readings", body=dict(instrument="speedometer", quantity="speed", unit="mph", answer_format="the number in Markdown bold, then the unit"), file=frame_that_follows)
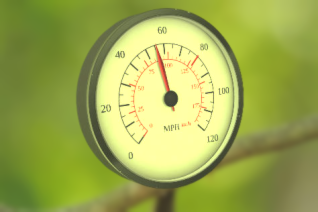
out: **55** mph
